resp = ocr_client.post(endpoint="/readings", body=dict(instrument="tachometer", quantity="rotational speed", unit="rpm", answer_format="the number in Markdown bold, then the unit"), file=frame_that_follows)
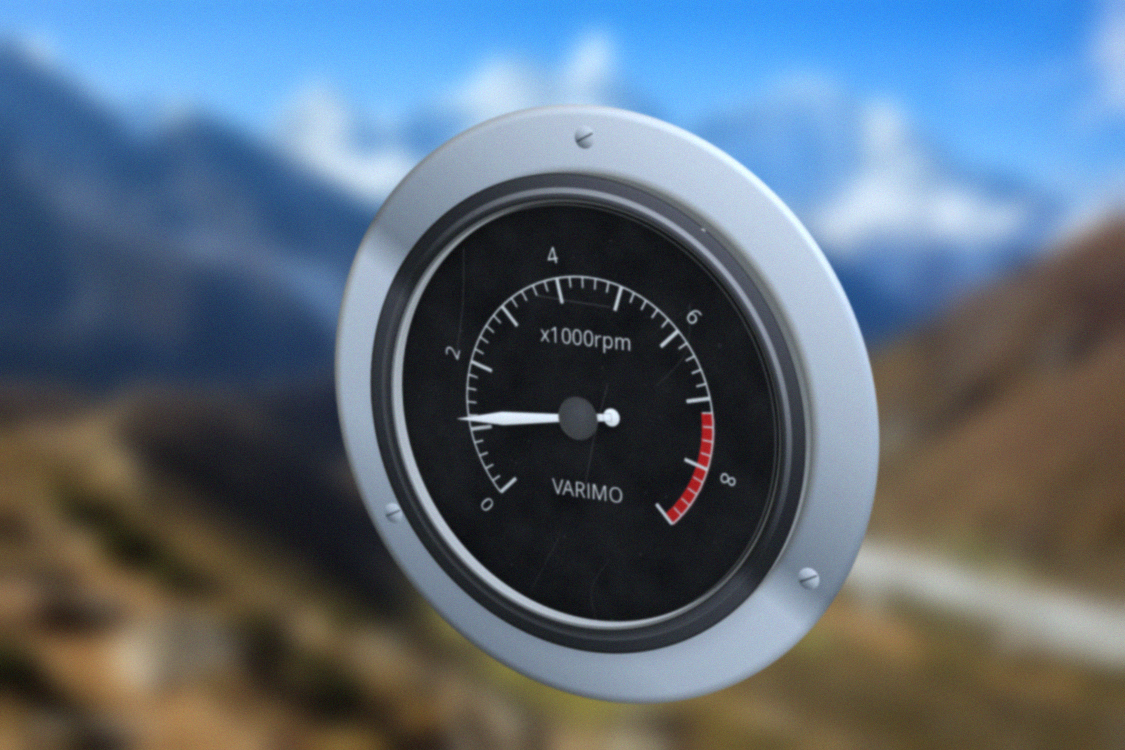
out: **1200** rpm
